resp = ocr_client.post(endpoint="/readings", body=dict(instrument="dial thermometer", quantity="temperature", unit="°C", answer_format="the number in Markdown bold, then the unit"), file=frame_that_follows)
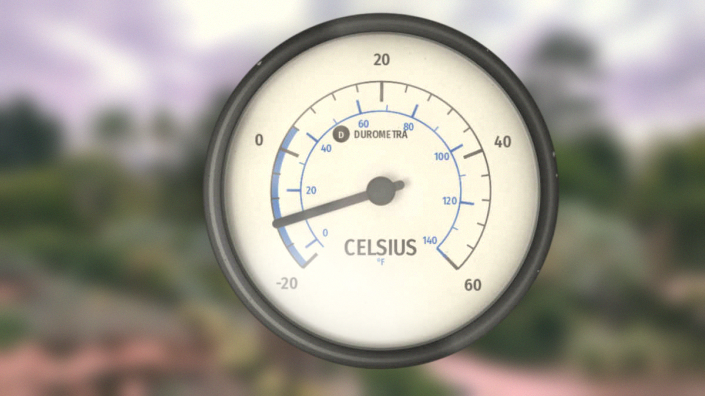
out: **-12** °C
